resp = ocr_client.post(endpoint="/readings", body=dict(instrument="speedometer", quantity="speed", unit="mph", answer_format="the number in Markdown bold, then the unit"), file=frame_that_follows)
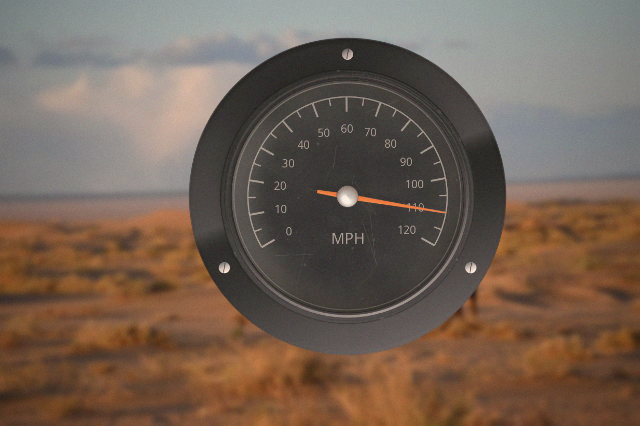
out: **110** mph
